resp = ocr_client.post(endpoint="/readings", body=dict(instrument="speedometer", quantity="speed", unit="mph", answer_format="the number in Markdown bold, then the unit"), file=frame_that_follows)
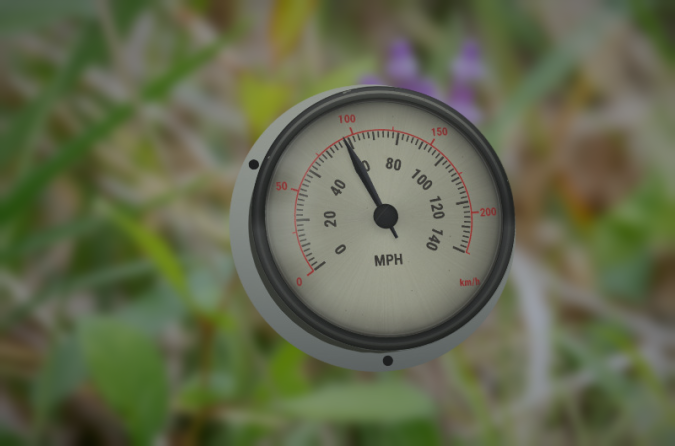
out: **58** mph
